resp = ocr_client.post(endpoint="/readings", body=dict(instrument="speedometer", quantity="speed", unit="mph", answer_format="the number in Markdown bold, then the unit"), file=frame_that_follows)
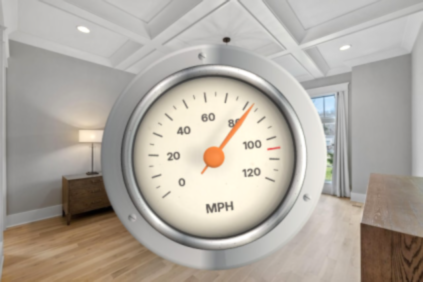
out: **82.5** mph
